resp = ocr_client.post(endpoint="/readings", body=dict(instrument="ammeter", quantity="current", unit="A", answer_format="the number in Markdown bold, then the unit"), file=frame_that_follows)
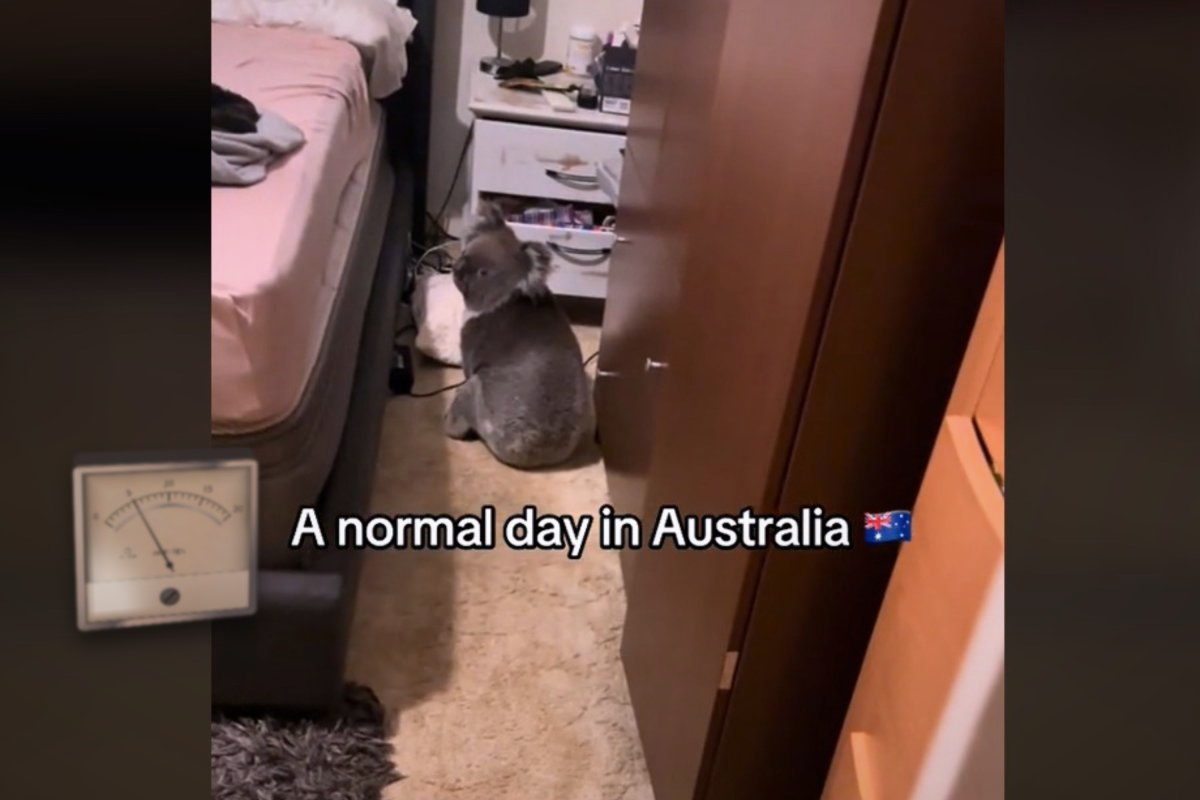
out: **5** A
